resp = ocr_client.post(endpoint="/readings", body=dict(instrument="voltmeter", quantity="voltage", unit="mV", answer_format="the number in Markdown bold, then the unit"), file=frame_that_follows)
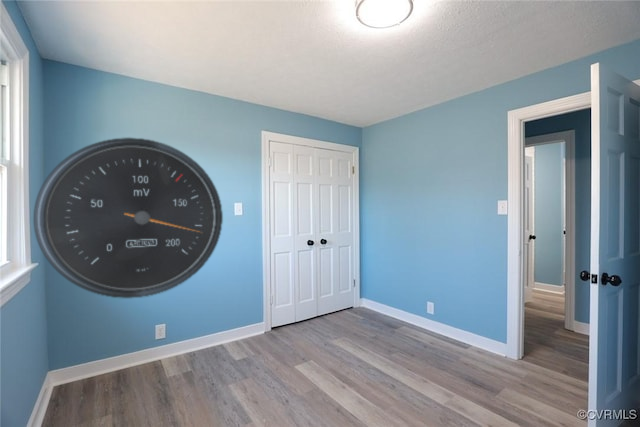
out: **180** mV
